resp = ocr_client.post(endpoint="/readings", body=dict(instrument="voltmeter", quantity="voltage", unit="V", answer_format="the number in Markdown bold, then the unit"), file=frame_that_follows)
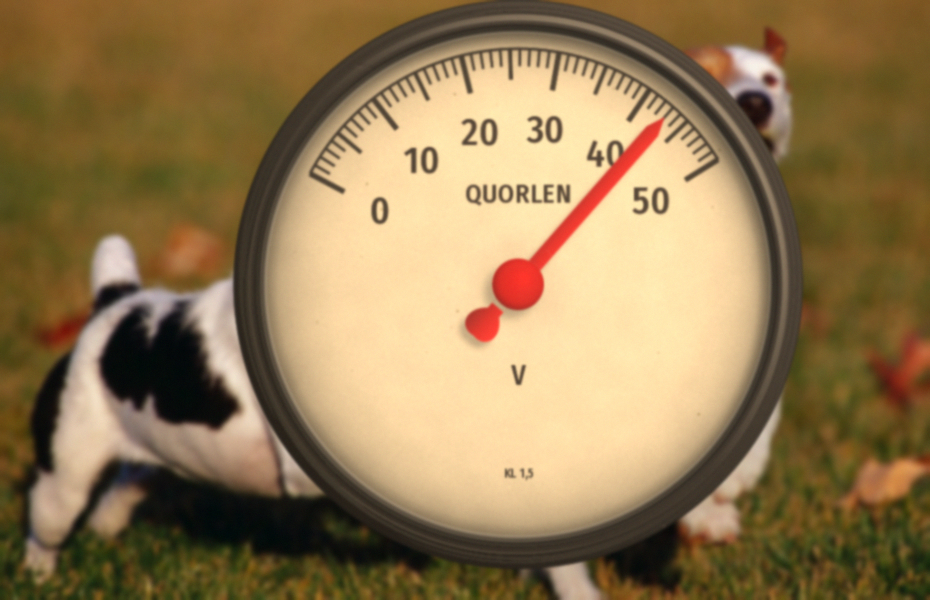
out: **43** V
